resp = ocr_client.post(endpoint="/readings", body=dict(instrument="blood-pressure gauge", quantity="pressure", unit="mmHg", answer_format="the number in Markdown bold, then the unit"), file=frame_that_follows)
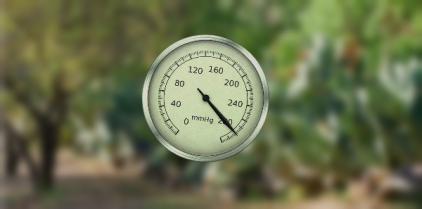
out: **280** mmHg
